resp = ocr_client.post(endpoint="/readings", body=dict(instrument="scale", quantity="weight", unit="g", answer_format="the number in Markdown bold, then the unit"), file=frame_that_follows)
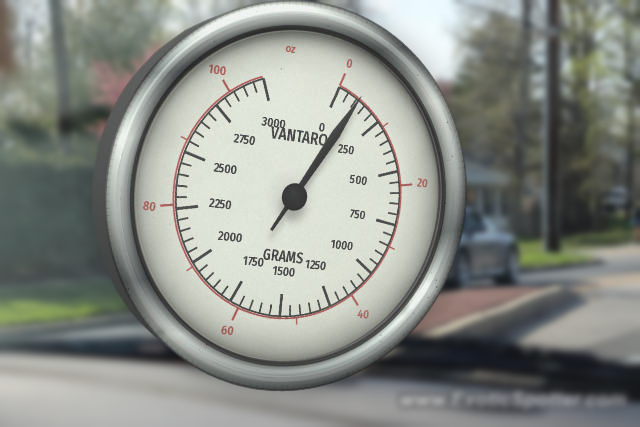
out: **100** g
